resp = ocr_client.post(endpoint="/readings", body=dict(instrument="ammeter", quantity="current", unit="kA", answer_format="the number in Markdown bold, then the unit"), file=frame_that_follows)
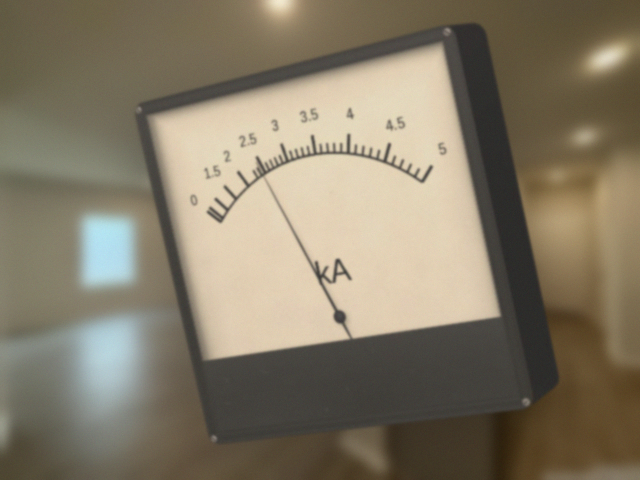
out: **2.5** kA
